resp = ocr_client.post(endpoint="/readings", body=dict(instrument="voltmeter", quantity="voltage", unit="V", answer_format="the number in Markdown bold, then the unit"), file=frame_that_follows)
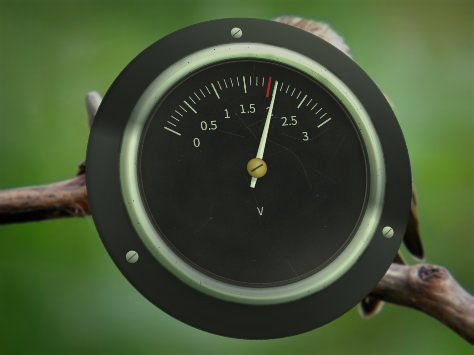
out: **2** V
